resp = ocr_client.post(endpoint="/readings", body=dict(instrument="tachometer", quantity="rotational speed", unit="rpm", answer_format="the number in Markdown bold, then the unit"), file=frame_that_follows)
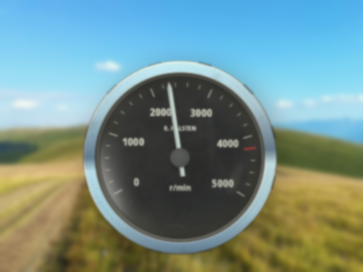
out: **2300** rpm
